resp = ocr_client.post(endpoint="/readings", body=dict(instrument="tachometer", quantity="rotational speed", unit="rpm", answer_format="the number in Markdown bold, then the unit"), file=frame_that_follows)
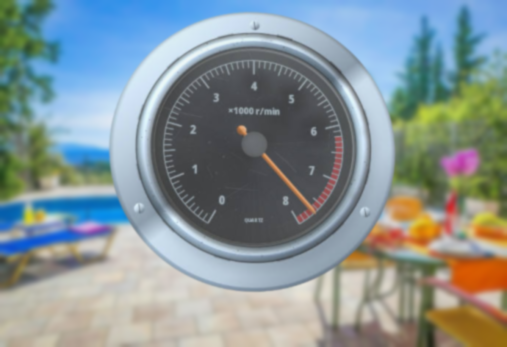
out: **7700** rpm
